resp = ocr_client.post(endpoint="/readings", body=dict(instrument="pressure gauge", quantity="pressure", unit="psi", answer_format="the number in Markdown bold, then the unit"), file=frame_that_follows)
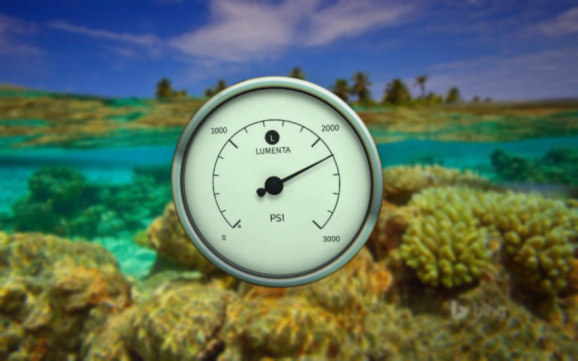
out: **2200** psi
